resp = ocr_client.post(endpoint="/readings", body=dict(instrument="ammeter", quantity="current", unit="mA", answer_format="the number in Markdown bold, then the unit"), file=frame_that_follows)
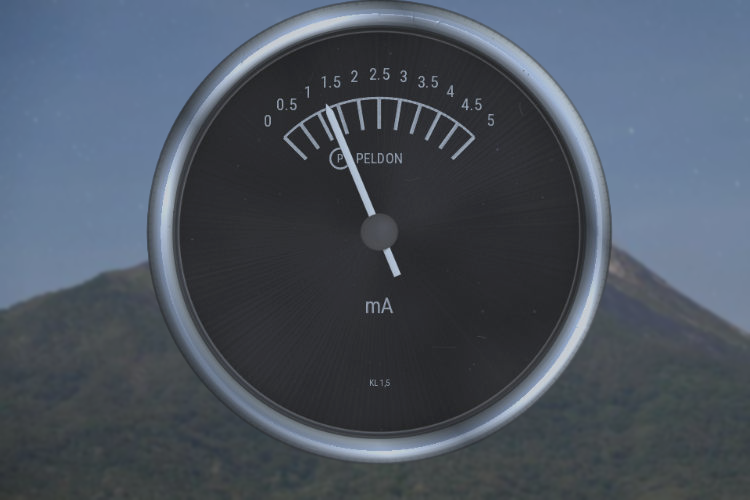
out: **1.25** mA
